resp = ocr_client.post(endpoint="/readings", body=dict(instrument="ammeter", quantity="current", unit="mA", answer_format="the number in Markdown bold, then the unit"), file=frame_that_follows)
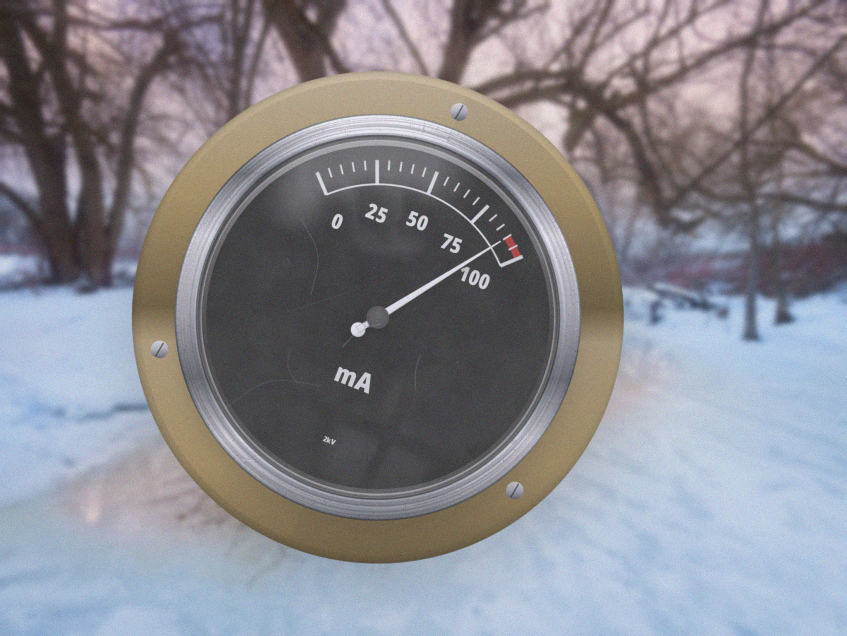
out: **90** mA
